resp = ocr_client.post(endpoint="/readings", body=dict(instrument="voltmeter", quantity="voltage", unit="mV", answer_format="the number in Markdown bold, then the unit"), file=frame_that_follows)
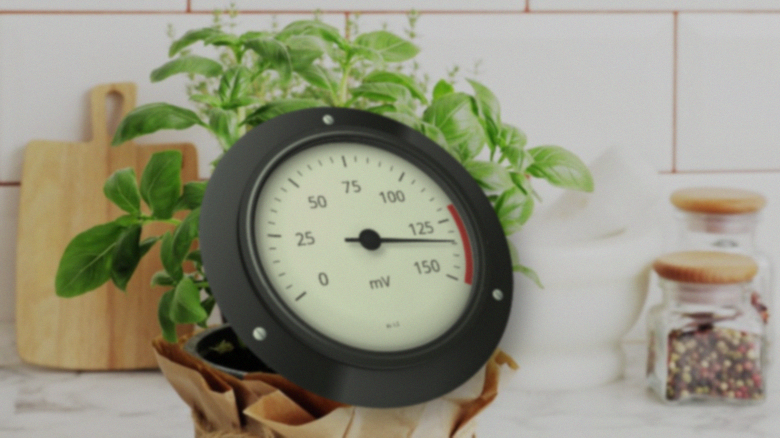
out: **135** mV
